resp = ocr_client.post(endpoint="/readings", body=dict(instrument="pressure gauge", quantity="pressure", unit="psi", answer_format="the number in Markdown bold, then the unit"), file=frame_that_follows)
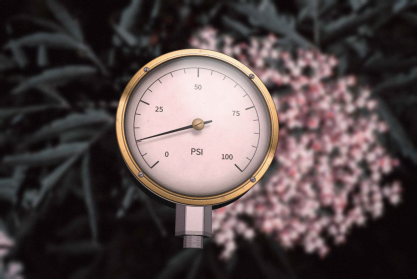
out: **10** psi
